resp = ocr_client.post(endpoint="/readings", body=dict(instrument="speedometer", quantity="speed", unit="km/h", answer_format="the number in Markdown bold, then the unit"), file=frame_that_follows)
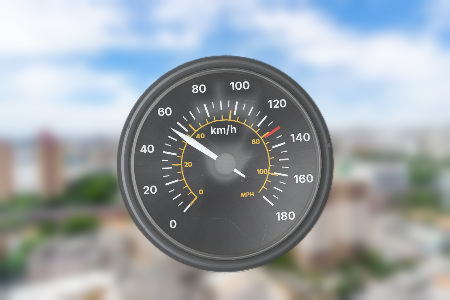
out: **55** km/h
